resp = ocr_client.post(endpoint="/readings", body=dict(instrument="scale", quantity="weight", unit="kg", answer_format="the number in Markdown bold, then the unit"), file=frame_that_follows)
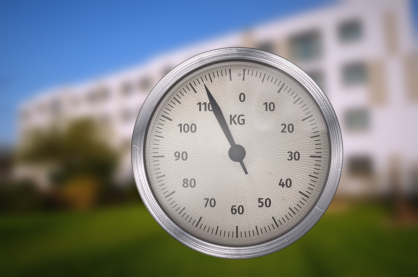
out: **113** kg
